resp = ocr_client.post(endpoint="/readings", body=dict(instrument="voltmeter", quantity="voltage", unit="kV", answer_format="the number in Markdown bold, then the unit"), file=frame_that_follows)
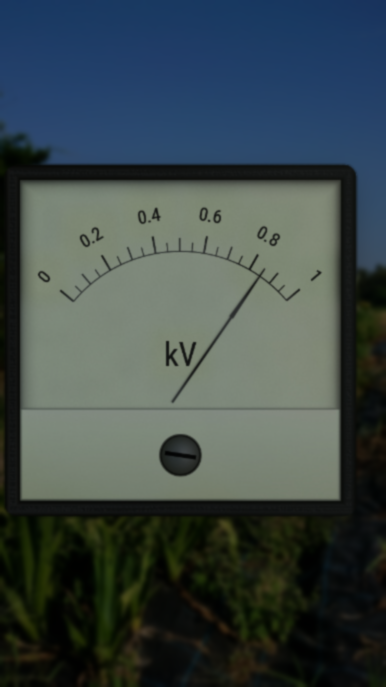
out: **0.85** kV
